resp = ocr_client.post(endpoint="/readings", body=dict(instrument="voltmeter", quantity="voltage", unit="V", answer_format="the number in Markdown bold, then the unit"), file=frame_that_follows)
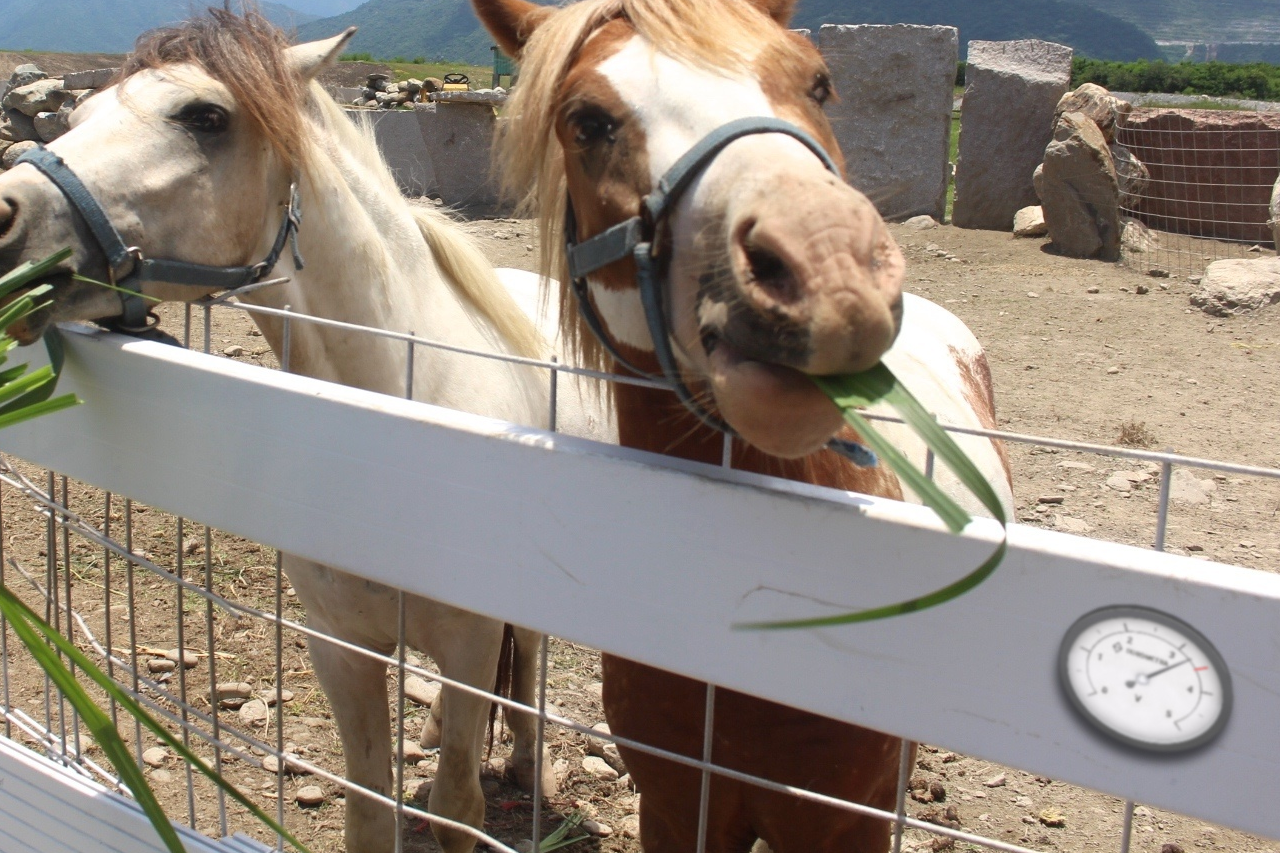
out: **3.25** V
